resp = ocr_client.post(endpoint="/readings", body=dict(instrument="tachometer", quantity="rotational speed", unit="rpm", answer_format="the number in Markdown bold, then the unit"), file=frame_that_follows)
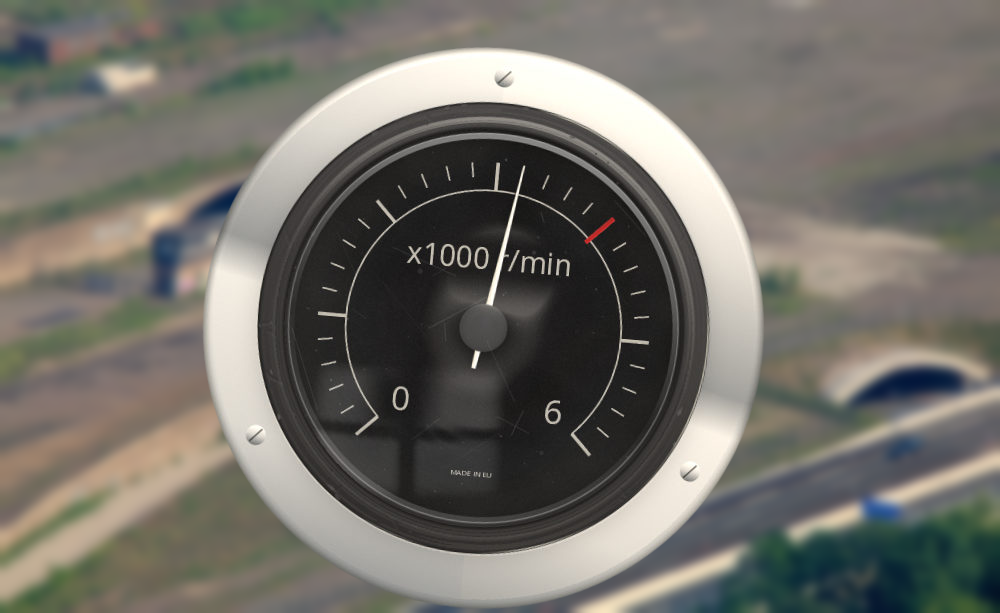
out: **3200** rpm
